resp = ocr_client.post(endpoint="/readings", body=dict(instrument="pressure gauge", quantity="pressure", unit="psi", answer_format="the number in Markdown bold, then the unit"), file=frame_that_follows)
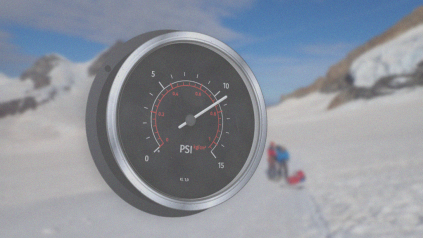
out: **10.5** psi
